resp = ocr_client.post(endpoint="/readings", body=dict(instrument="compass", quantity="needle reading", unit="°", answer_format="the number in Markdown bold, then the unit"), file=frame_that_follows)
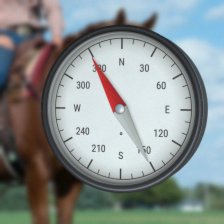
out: **330** °
